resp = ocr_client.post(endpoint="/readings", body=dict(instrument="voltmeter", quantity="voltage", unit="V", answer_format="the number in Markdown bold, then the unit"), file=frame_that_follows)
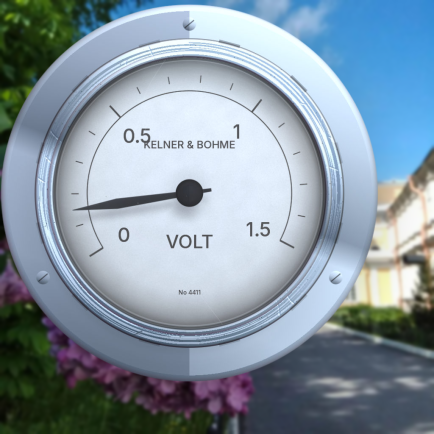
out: **0.15** V
